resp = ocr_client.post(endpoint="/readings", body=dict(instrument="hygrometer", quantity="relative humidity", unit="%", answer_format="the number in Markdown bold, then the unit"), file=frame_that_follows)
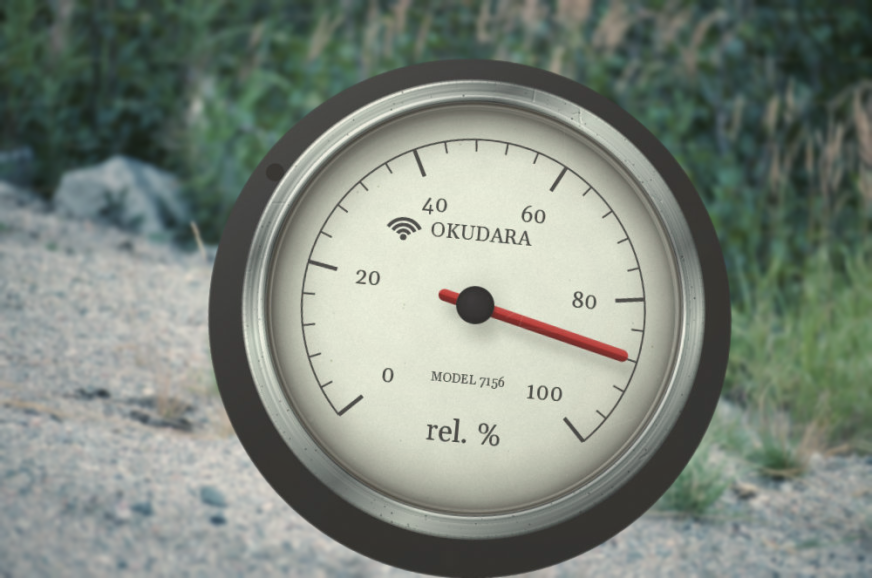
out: **88** %
